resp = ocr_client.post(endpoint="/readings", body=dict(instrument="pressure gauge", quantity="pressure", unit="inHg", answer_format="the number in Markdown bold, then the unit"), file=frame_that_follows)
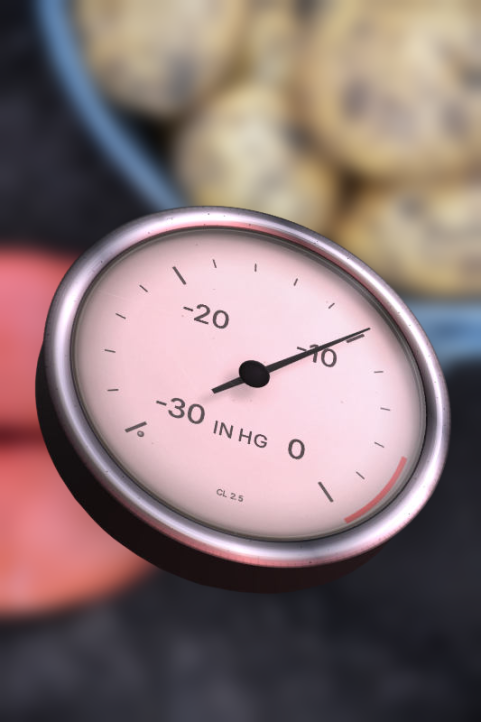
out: **-10** inHg
